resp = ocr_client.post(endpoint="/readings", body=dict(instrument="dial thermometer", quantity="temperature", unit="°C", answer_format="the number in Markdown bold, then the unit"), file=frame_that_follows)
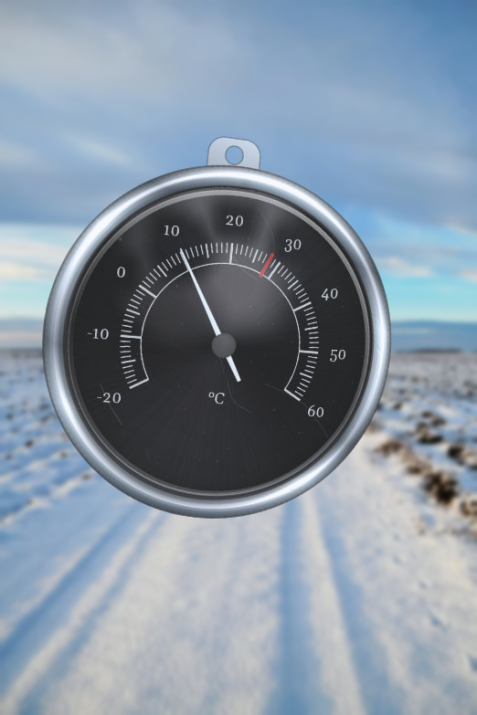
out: **10** °C
